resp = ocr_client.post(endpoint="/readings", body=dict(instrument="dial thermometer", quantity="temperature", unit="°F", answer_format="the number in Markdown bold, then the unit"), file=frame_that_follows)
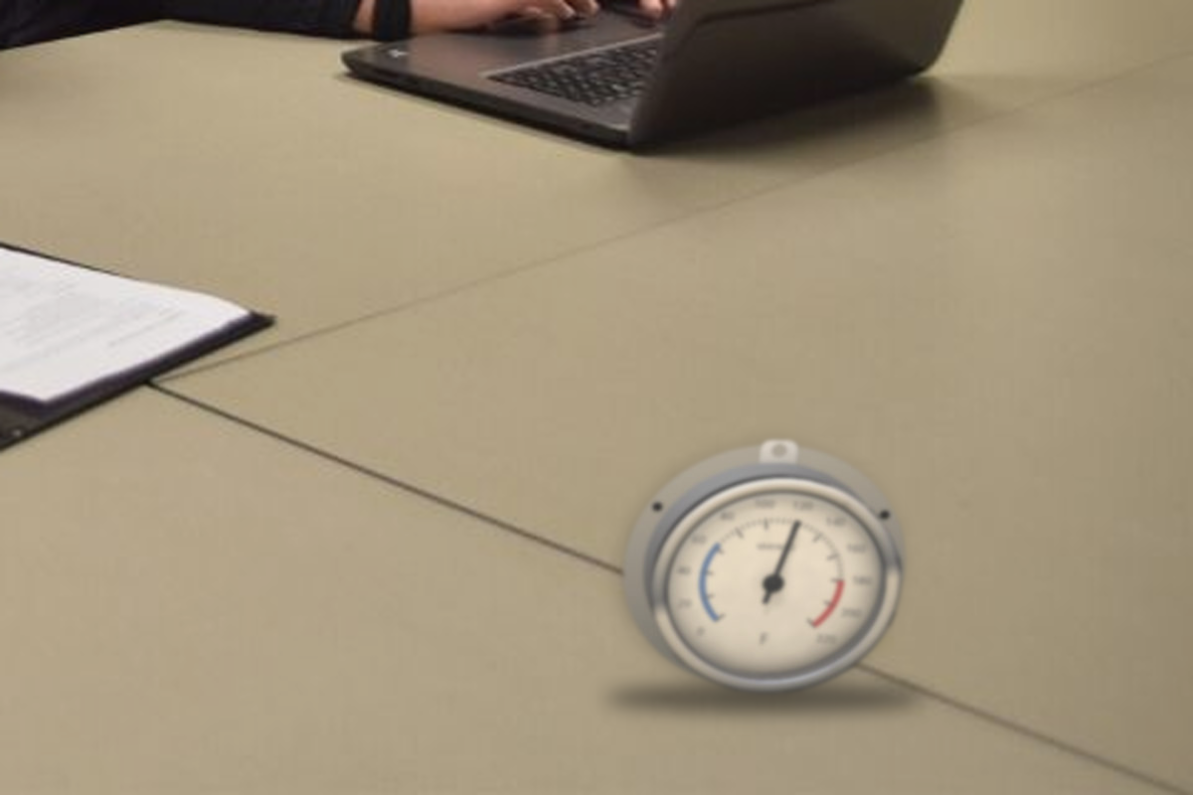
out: **120** °F
